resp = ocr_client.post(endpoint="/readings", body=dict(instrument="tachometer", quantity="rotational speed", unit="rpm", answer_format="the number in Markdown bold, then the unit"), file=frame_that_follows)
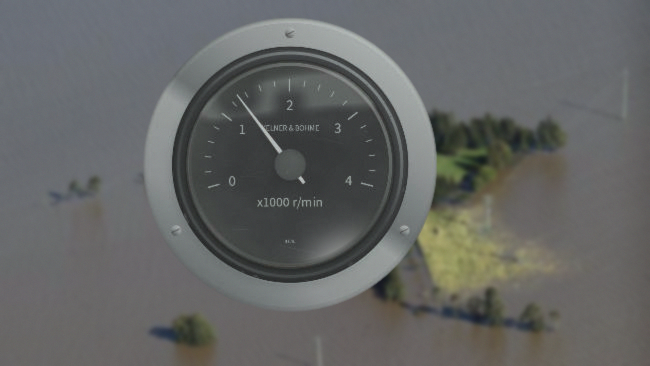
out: **1300** rpm
